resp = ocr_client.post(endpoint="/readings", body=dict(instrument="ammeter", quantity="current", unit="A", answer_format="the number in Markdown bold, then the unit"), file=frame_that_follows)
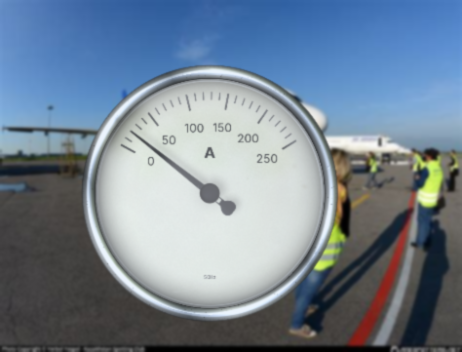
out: **20** A
